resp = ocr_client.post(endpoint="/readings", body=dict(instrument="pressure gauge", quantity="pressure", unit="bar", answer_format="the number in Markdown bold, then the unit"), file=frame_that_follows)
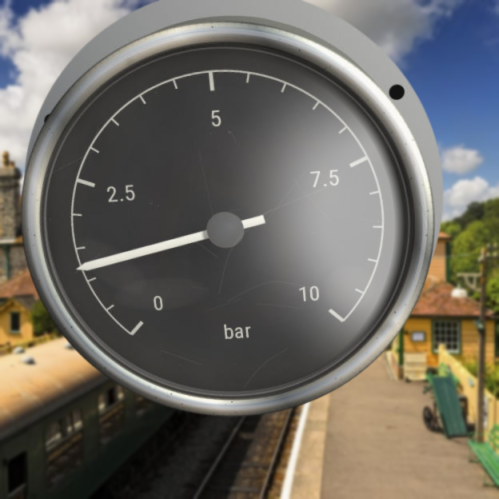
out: **1.25** bar
